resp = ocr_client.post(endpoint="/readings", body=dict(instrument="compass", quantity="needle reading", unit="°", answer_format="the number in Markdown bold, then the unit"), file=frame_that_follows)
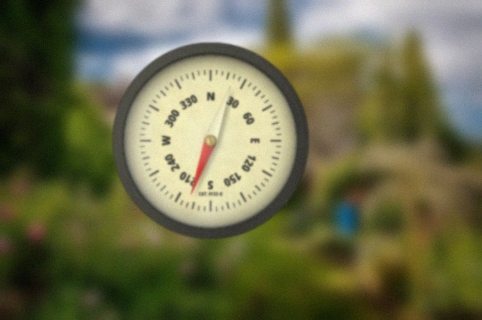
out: **200** °
